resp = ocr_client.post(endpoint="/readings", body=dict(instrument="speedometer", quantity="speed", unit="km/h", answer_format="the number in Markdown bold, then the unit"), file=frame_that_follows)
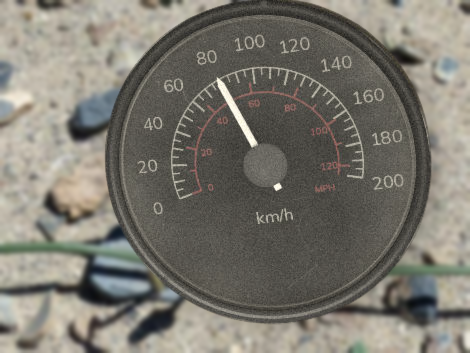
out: **80** km/h
